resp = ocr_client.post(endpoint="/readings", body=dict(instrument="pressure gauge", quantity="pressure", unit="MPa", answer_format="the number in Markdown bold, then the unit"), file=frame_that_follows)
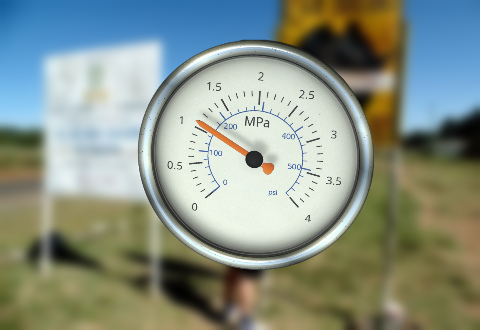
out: **1.1** MPa
